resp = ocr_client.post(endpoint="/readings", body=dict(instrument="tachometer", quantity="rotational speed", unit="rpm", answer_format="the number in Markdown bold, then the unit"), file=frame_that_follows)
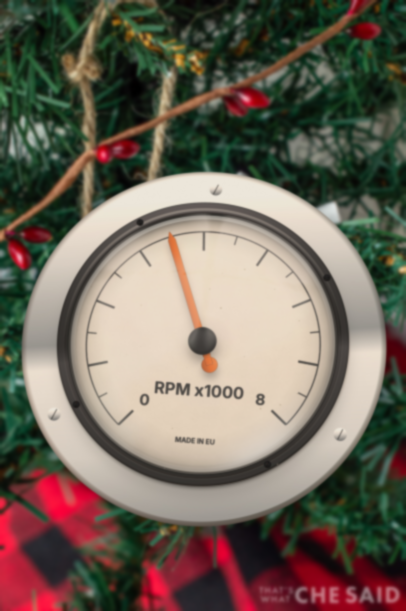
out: **3500** rpm
